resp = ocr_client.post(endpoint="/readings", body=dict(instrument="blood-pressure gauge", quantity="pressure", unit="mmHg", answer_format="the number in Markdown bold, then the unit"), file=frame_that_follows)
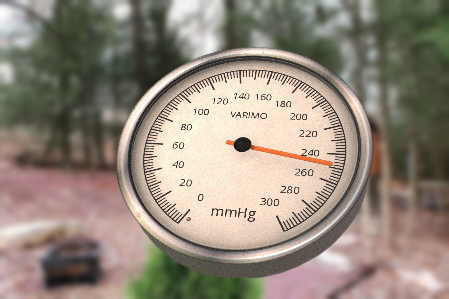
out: **250** mmHg
